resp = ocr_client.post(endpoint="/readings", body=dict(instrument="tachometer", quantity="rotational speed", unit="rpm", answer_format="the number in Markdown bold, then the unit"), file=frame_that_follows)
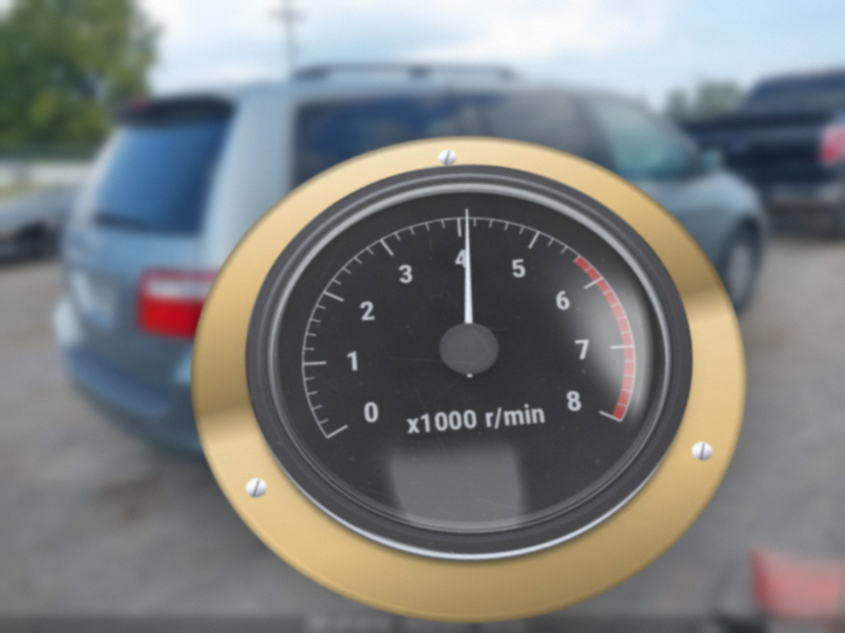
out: **4100** rpm
